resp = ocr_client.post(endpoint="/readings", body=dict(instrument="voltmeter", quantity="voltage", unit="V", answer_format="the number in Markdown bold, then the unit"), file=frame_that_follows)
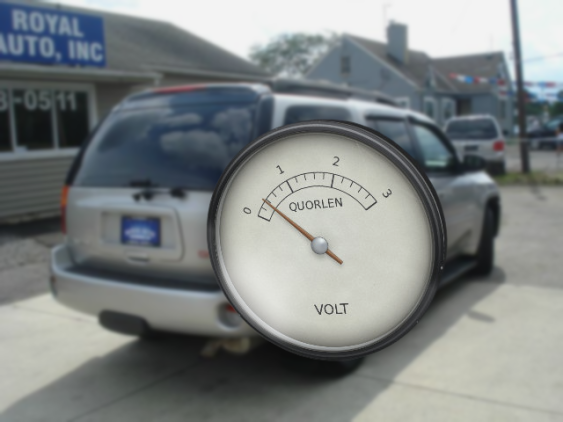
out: **0.4** V
